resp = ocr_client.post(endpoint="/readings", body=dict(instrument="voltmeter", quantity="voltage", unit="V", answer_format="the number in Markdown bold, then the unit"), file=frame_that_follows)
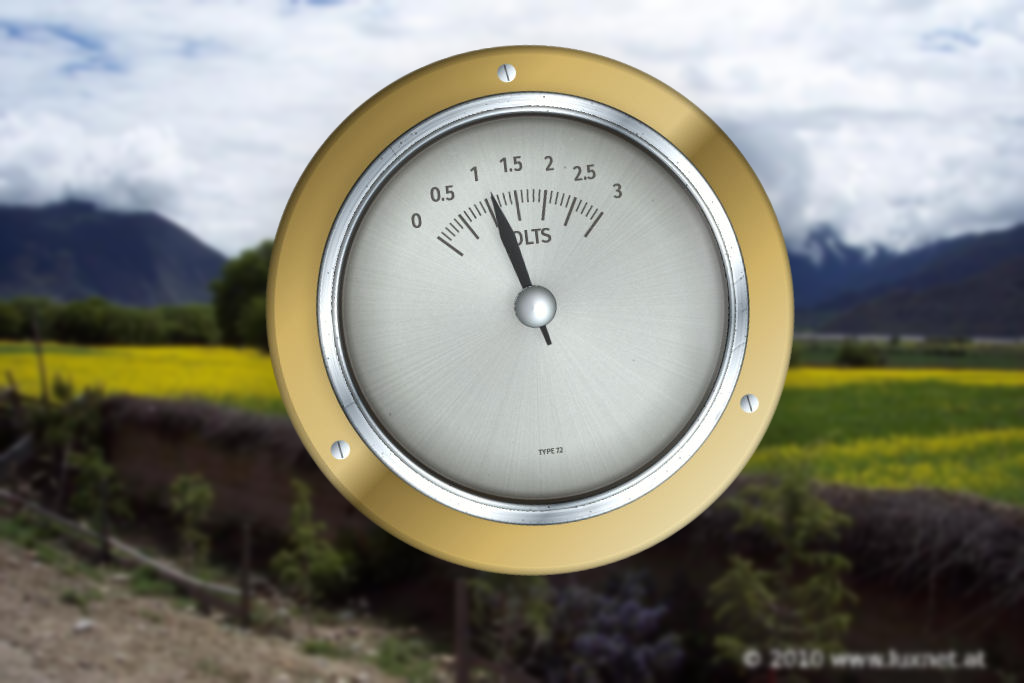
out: **1.1** V
